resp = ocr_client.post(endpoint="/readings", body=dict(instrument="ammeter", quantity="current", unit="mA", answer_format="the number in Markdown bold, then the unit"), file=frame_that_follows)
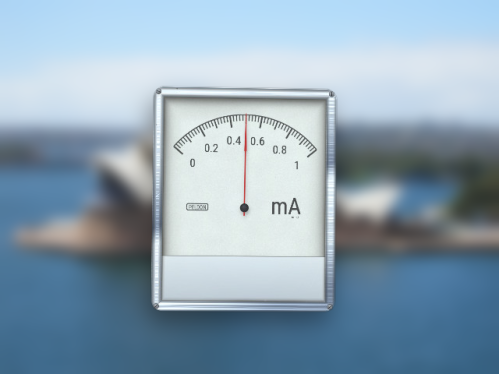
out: **0.5** mA
